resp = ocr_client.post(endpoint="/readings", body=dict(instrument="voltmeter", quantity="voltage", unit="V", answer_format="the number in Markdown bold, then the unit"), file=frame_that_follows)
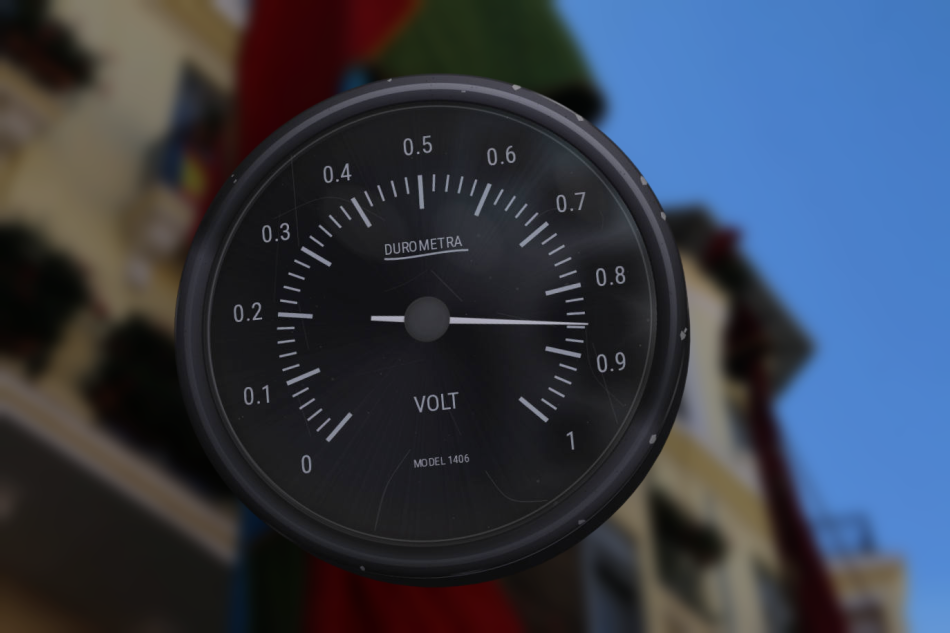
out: **0.86** V
